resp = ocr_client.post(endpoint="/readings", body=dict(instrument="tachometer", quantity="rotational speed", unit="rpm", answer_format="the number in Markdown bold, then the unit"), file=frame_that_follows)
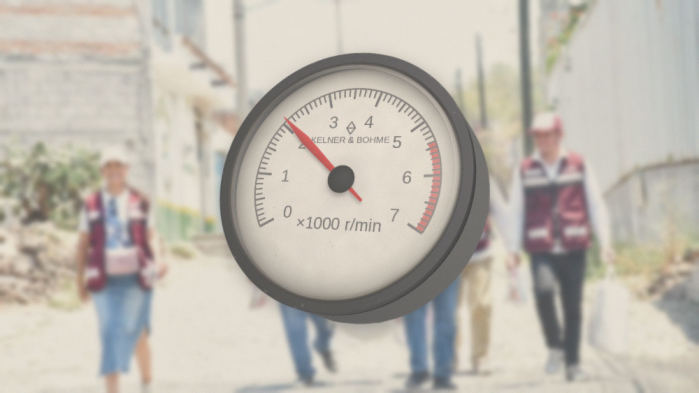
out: **2100** rpm
